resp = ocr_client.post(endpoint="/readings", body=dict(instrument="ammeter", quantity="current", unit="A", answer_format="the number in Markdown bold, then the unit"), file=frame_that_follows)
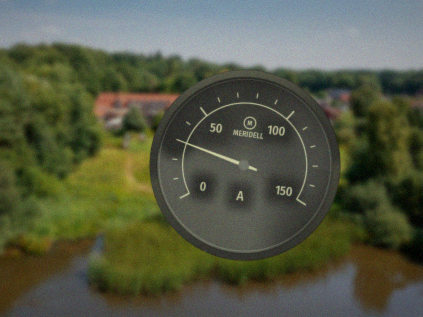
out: **30** A
